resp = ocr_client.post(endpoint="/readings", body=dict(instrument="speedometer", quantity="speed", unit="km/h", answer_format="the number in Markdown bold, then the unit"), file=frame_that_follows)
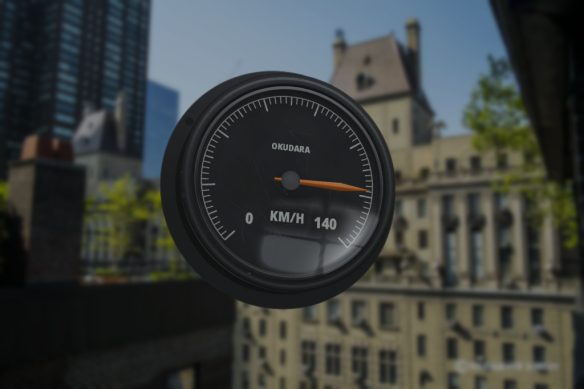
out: **118** km/h
